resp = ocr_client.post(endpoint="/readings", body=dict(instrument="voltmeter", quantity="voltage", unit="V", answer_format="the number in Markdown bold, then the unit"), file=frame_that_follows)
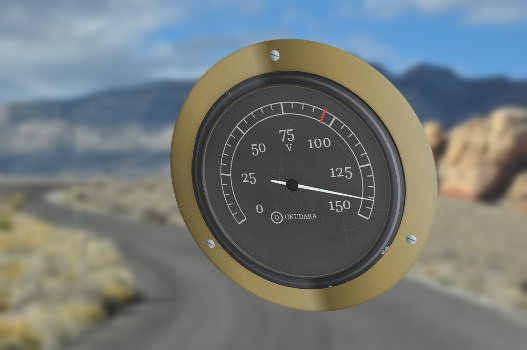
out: **140** V
